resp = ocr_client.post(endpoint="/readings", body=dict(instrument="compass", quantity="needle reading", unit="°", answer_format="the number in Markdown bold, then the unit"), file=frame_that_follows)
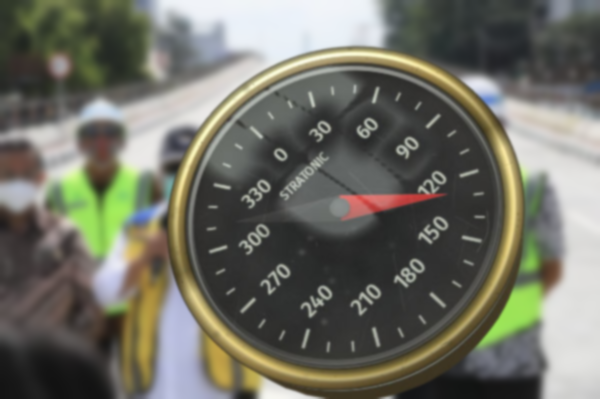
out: **130** °
